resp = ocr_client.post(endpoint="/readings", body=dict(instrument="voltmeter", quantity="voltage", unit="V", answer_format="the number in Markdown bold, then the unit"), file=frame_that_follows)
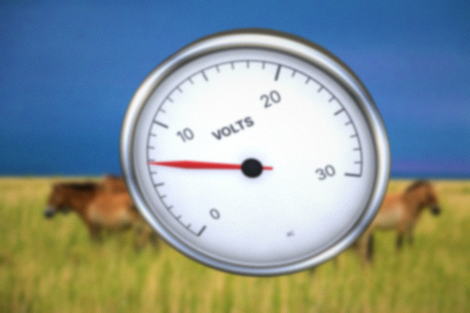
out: **7** V
